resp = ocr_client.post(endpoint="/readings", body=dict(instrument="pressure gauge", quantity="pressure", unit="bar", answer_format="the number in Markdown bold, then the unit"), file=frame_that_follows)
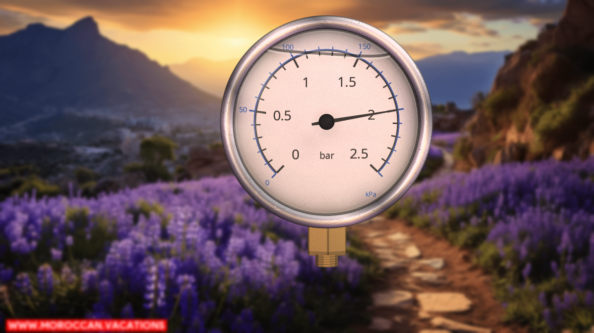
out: **2** bar
